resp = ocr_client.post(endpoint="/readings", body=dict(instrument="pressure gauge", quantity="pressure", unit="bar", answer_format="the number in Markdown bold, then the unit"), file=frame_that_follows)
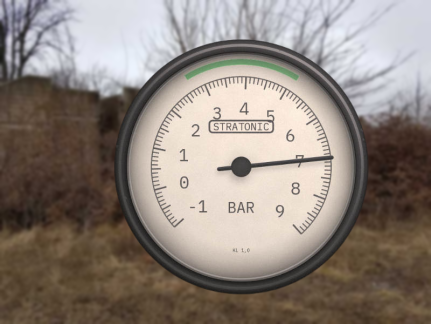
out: **7** bar
